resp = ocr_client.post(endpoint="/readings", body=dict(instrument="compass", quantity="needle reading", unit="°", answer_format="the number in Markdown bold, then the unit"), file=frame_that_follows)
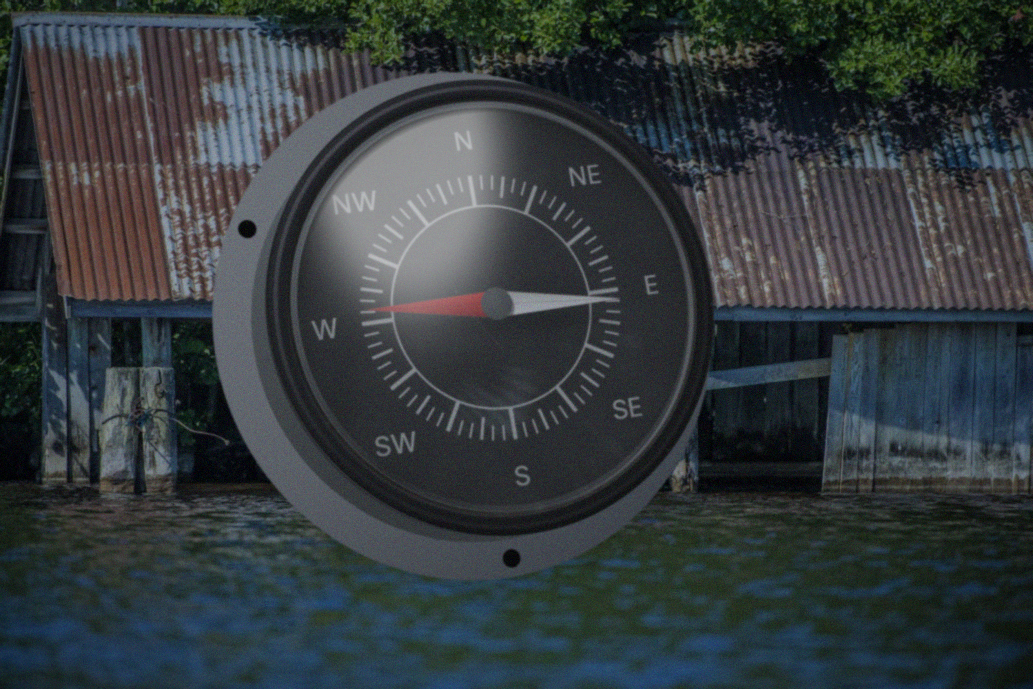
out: **275** °
